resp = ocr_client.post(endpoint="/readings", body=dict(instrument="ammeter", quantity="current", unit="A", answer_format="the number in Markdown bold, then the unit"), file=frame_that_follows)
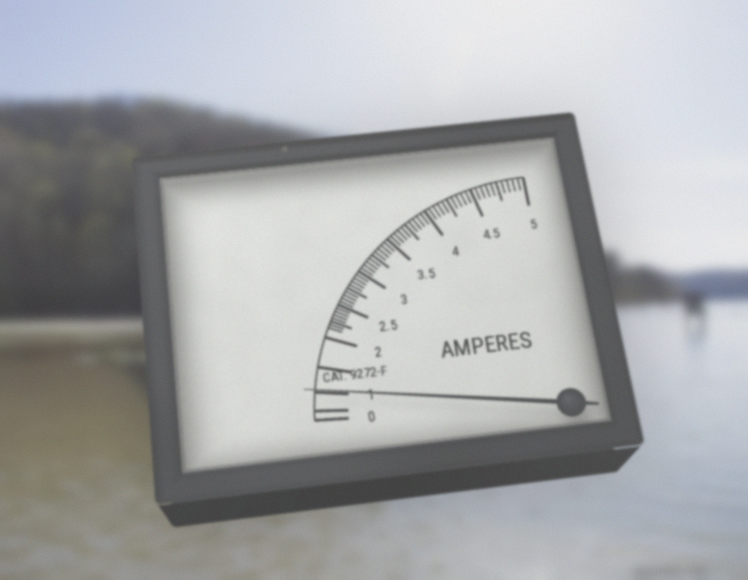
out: **1** A
